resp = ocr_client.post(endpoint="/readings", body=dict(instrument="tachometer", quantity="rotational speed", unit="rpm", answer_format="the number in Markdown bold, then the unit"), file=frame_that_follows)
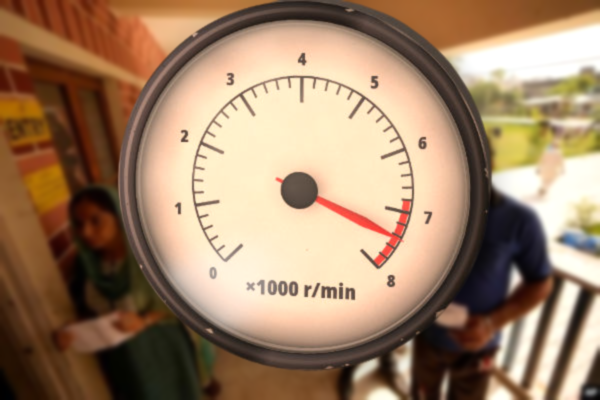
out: **7400** rpm
